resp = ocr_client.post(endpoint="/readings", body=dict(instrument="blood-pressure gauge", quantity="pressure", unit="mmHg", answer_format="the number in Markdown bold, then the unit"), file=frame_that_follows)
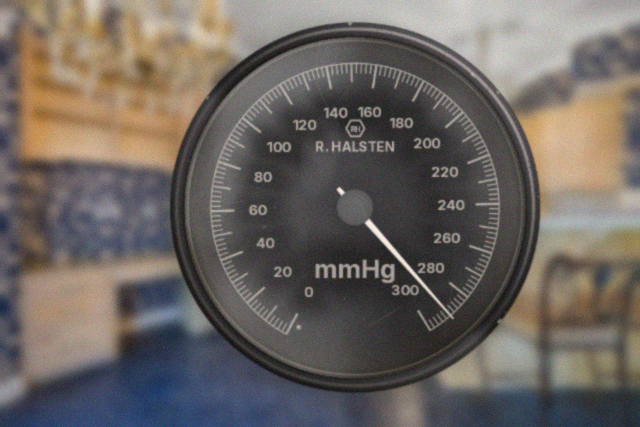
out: **290** mmHg
